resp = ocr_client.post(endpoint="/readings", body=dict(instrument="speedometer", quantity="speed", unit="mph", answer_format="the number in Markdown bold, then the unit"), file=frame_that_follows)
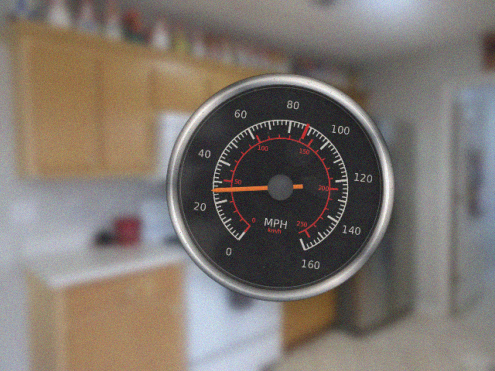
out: **26** mph
